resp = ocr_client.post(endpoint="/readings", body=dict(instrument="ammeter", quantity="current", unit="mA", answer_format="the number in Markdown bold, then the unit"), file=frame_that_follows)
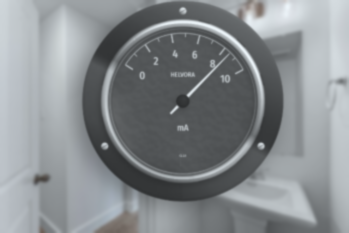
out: **8.5** mA
